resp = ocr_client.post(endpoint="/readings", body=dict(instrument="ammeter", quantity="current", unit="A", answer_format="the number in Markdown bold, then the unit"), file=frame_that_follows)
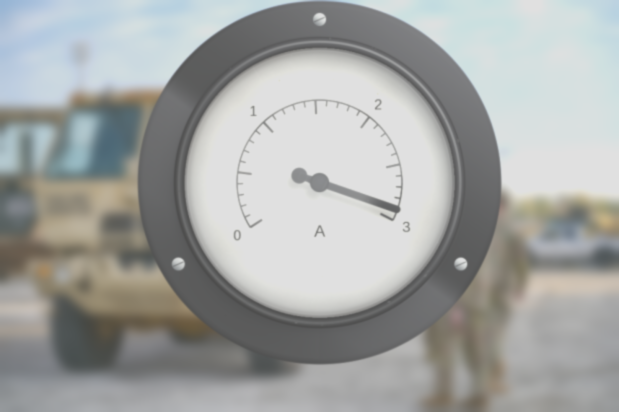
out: **2.9** A
